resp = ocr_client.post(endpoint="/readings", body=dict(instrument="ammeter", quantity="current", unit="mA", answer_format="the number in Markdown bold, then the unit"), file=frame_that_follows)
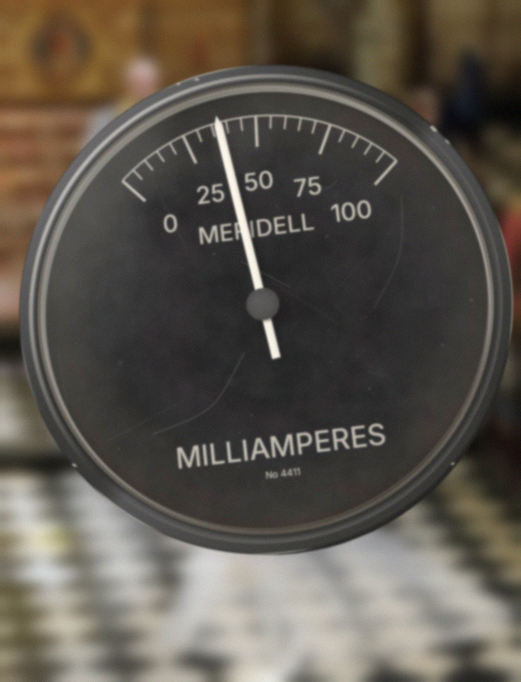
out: **37.5** mA
